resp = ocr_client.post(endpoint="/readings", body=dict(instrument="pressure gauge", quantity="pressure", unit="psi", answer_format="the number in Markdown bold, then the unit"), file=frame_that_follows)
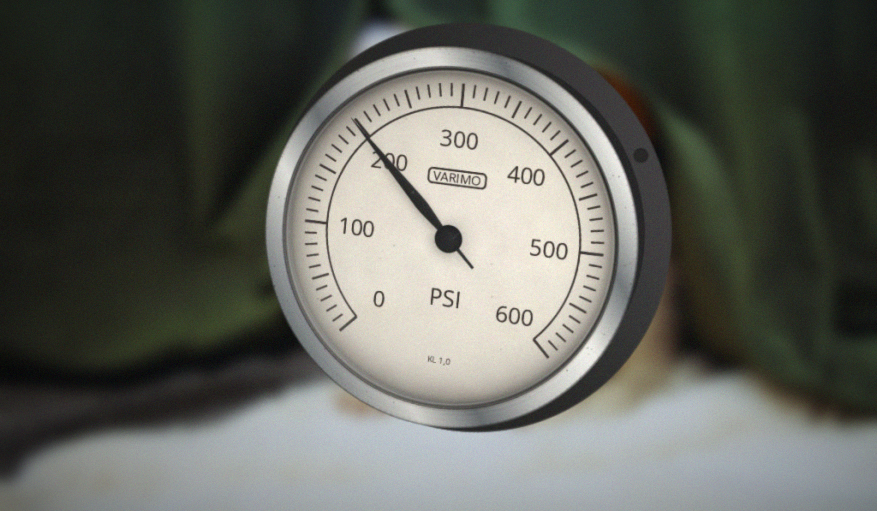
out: **200** psi
